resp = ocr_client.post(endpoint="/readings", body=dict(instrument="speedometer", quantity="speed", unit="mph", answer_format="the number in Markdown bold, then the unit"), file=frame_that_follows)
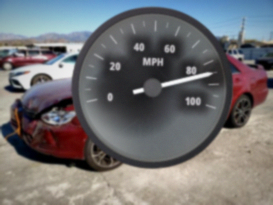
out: **85** mph
